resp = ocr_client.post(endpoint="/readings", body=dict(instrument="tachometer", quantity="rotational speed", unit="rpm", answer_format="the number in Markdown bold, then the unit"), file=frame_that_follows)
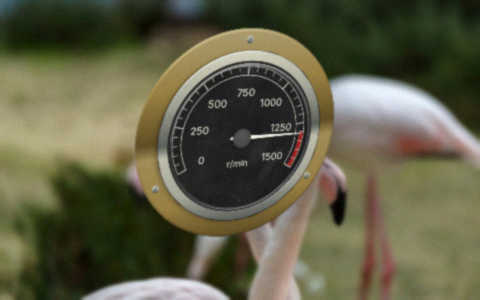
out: **1300** rpm
